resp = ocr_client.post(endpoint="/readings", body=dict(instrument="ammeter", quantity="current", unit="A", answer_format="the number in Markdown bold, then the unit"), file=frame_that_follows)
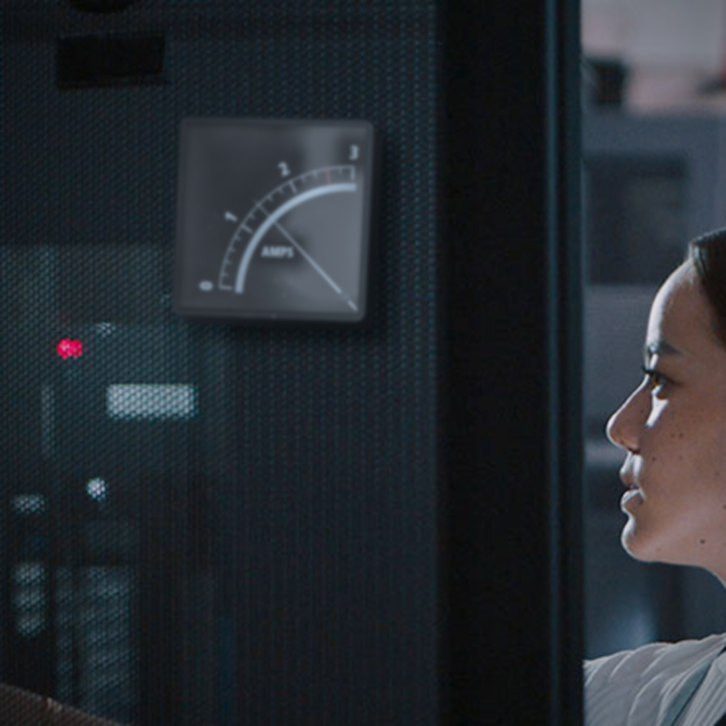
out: **1.4** A
